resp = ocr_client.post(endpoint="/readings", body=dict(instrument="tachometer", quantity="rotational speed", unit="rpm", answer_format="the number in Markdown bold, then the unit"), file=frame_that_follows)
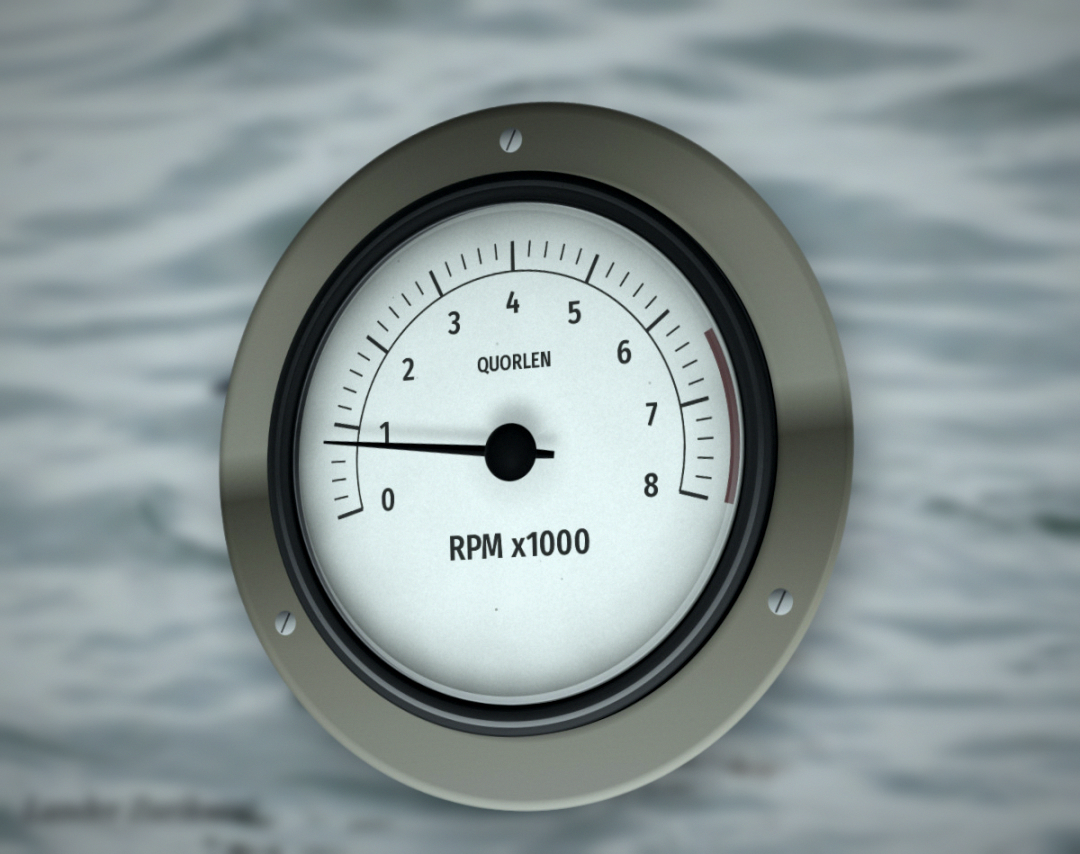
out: **800** rpm
